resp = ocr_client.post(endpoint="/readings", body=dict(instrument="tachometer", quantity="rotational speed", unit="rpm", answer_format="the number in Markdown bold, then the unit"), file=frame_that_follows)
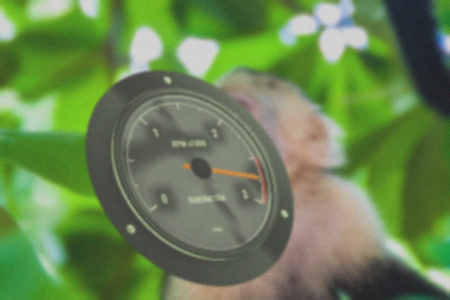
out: **2750** rpm
